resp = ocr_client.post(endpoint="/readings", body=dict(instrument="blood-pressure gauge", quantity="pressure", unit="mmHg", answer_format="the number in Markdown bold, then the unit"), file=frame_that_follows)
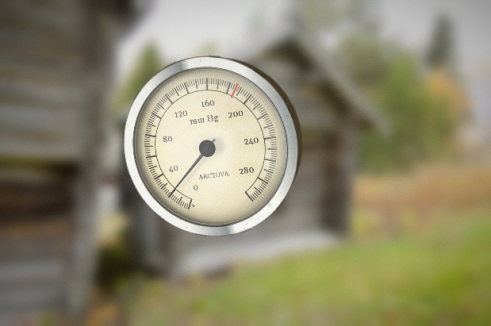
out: **20** mmHg
